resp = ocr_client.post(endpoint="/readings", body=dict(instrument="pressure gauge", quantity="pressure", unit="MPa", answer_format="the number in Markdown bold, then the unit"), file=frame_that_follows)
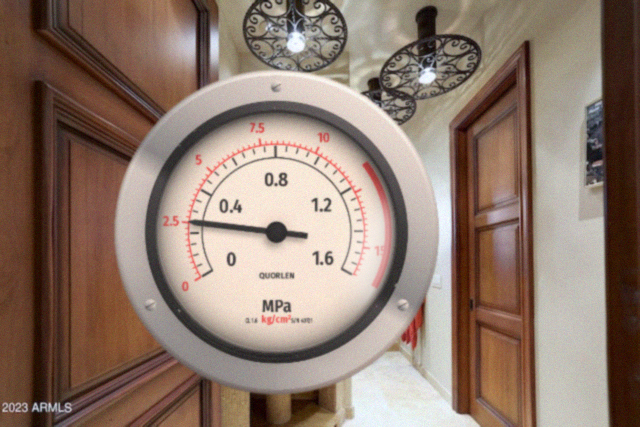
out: **0.25** MPa
